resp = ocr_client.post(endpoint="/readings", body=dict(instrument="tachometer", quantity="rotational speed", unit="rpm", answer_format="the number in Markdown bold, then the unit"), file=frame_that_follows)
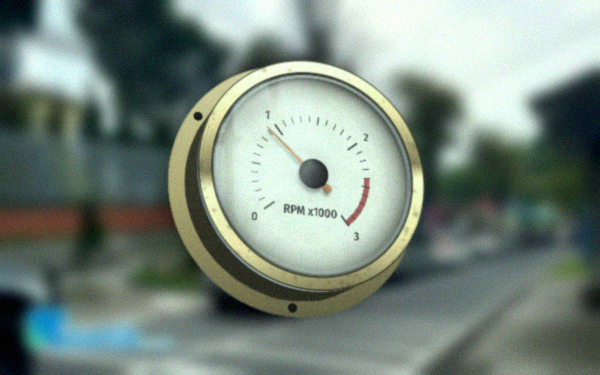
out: **900** rpm
